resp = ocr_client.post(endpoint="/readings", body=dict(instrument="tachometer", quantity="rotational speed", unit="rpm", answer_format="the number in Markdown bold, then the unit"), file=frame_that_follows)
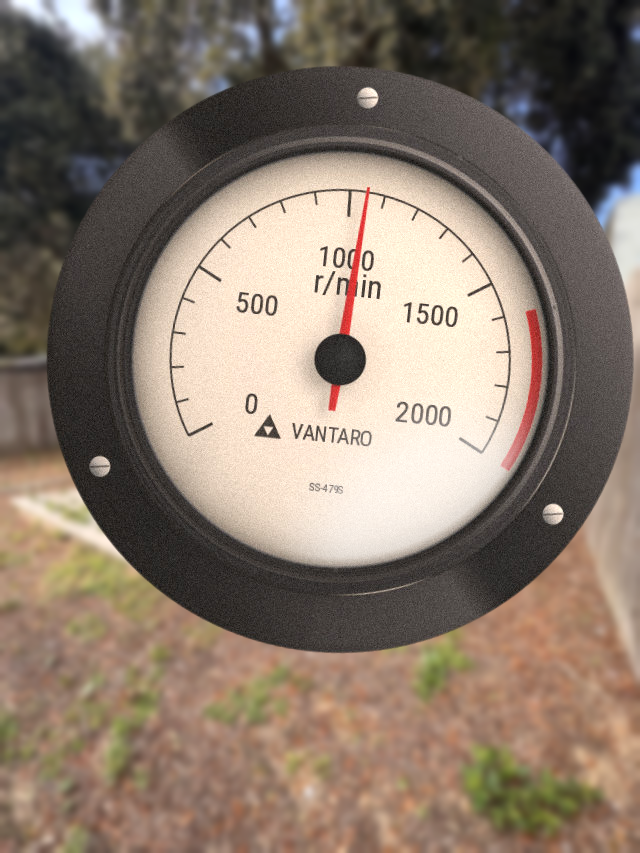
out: **1050** rpm
